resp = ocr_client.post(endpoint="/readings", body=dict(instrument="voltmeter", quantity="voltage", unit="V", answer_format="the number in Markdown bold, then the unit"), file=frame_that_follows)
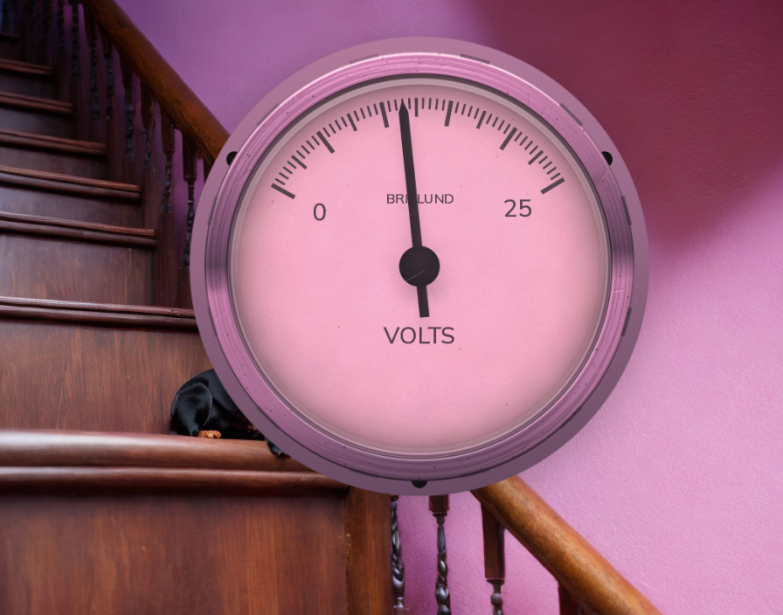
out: **11.5** V
